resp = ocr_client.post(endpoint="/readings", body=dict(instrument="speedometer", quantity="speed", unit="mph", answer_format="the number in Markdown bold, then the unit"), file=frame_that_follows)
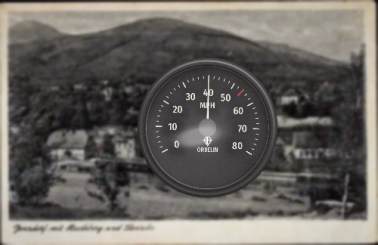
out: **40** mph
